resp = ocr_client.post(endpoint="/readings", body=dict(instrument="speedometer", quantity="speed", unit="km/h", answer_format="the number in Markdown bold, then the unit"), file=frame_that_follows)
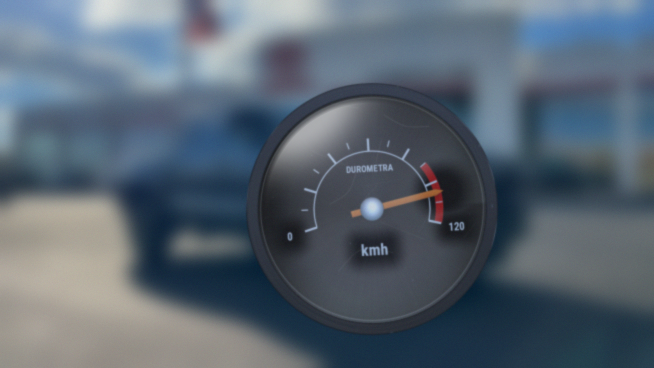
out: **105** km/h
